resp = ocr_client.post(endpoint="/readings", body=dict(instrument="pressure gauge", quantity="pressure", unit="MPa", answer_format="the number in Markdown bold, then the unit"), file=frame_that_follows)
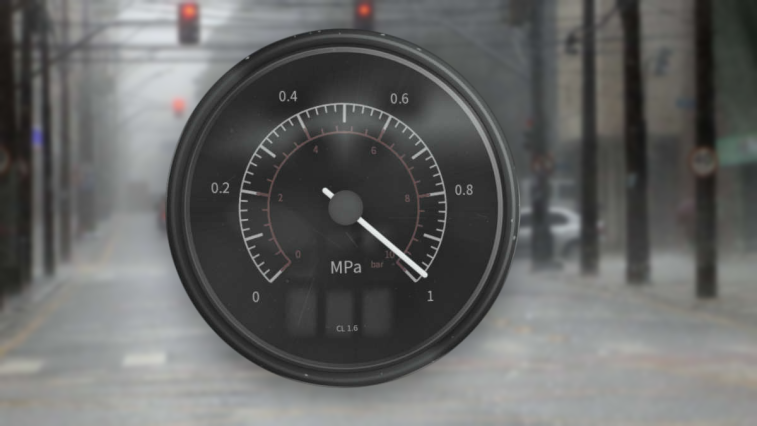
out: **0.98** MPa
